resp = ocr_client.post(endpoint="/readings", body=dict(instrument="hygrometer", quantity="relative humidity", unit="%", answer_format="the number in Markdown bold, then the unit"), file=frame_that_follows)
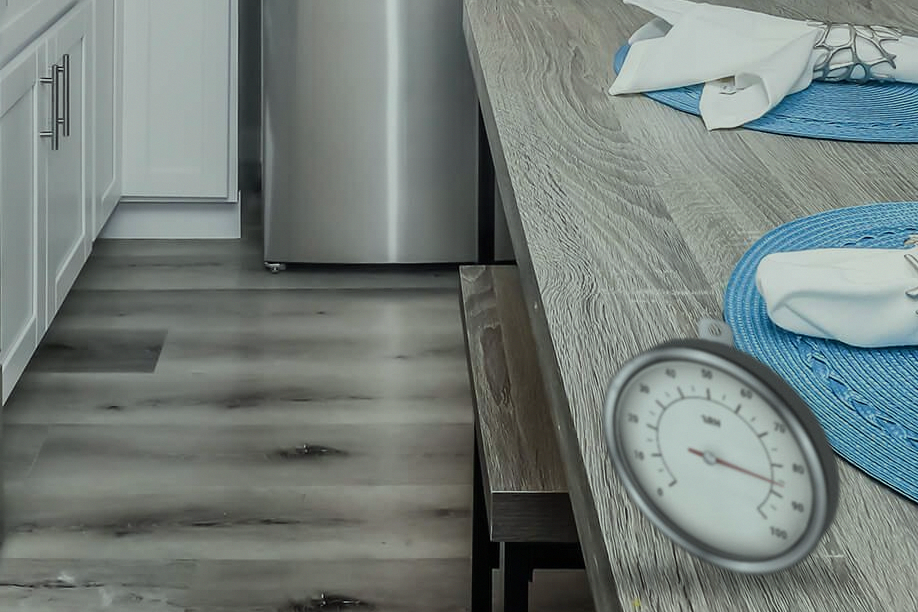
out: **85** %
